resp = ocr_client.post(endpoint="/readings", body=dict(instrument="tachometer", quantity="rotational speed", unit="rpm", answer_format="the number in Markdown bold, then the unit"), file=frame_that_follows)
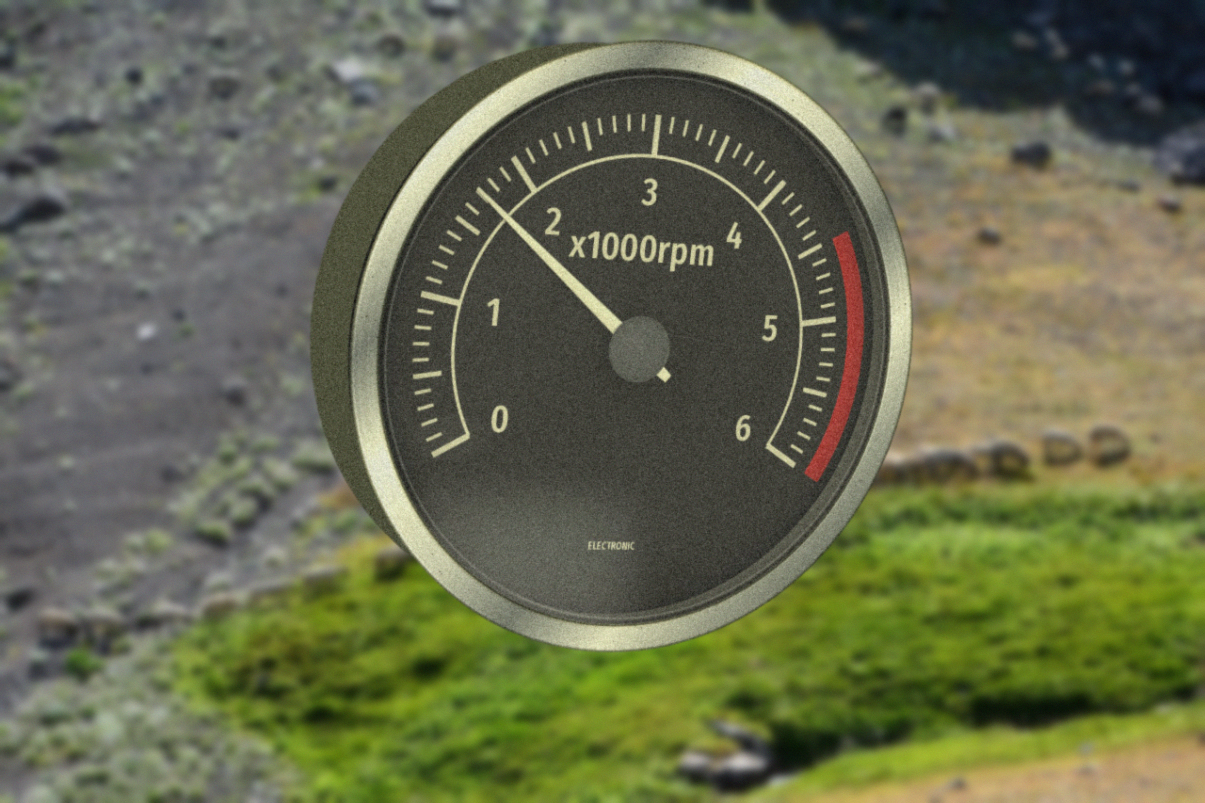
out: **1700** rpm
